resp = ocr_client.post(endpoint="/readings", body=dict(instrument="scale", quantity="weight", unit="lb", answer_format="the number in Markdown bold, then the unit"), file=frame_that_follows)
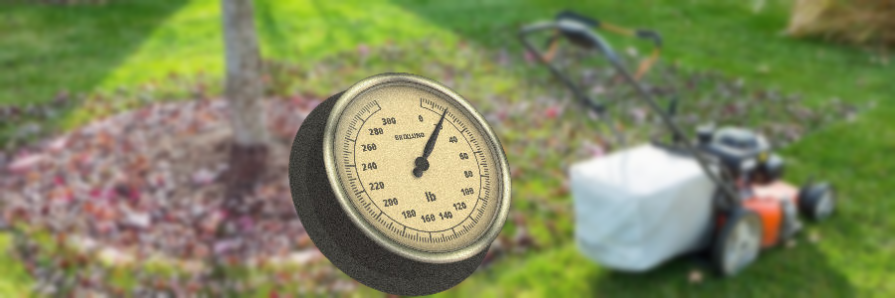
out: **20** lb
